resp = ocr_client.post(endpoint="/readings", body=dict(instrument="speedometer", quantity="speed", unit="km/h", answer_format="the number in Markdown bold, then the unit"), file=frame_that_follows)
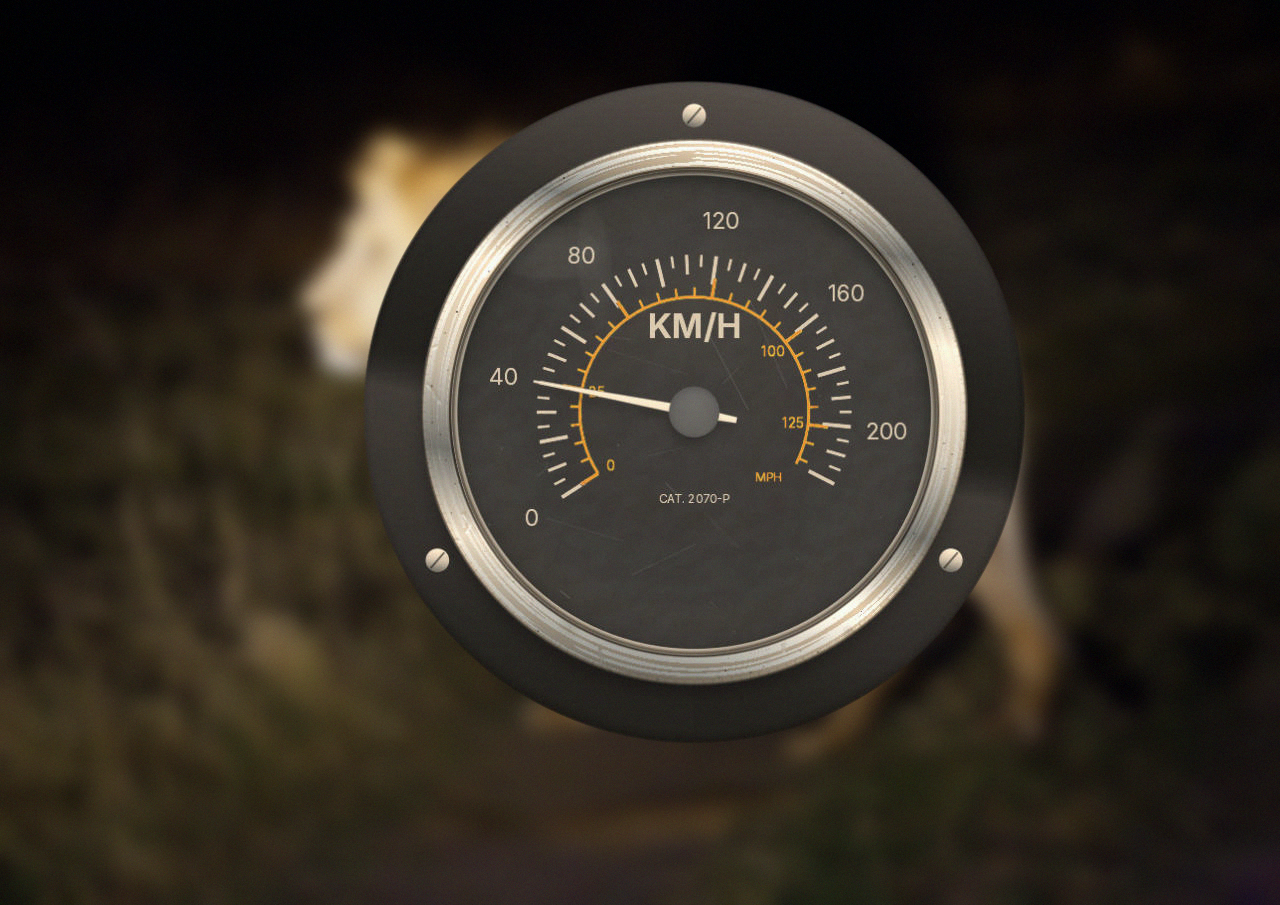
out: **40** km/h
